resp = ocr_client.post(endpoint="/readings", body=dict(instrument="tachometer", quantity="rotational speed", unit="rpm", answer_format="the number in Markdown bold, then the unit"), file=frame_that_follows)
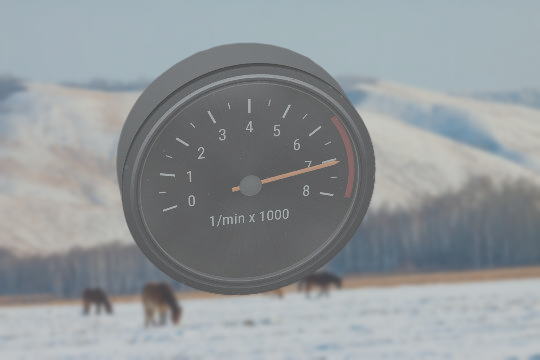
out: **7000** rpm
